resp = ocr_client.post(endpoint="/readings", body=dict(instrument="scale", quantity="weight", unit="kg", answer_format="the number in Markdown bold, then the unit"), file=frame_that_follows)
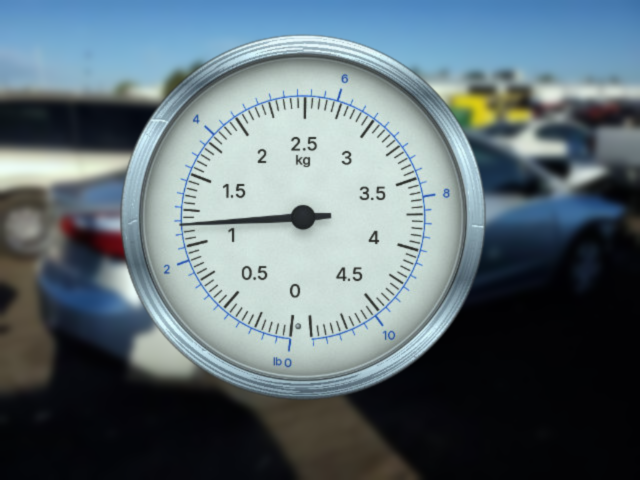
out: **1.15** kg
